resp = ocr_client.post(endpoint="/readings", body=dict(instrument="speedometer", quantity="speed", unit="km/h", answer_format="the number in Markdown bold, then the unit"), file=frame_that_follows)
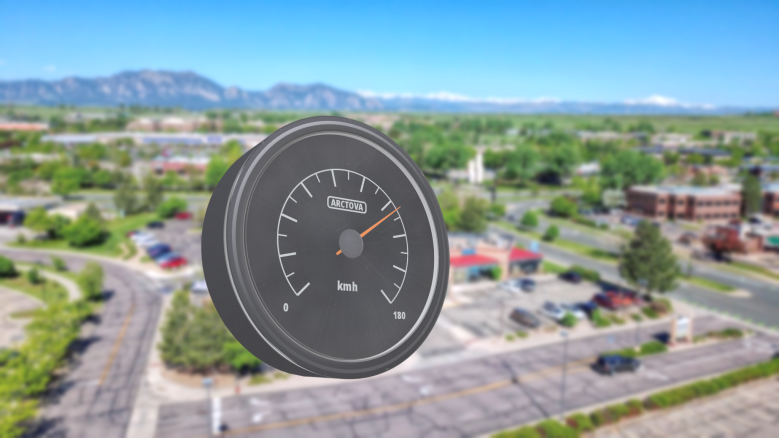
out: **125** km/h
